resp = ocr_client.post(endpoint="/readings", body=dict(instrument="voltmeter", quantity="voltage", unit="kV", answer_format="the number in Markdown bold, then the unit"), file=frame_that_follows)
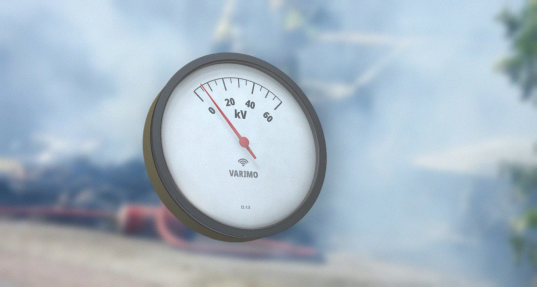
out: **5** kV
